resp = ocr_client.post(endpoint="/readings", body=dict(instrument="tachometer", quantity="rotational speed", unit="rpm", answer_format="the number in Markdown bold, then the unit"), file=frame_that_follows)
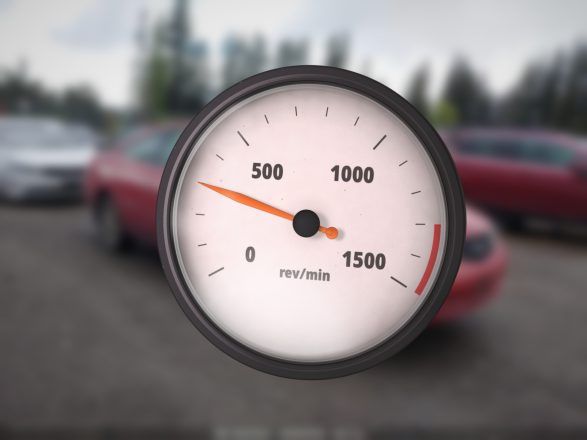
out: **300** rpm
